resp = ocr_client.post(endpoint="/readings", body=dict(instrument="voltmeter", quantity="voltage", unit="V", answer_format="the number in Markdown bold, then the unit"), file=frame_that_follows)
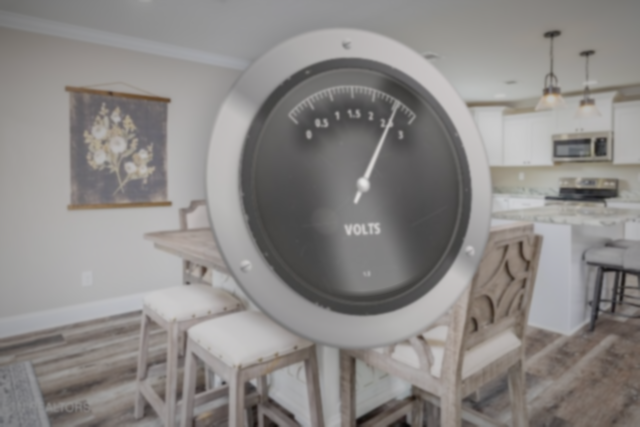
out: **2.5** V
